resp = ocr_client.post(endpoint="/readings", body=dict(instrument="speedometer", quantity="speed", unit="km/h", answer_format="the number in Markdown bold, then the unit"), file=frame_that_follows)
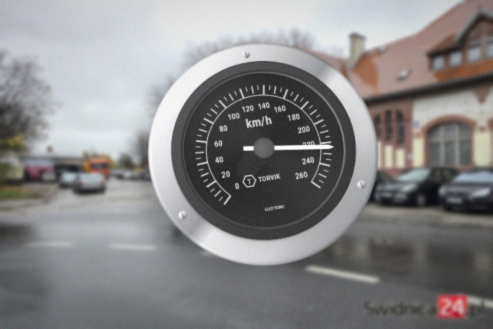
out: **225** km/h
